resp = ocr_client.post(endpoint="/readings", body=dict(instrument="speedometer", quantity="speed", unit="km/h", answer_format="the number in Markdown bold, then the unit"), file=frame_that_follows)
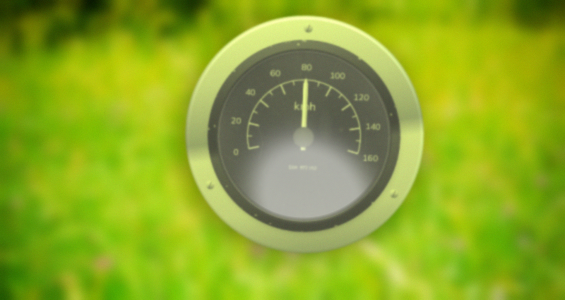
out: **80** km/h
